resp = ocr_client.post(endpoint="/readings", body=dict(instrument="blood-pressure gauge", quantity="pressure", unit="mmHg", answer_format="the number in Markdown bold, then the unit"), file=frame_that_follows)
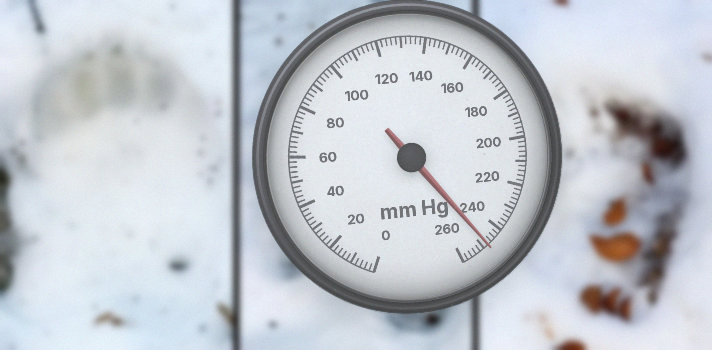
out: **248** mmHg
